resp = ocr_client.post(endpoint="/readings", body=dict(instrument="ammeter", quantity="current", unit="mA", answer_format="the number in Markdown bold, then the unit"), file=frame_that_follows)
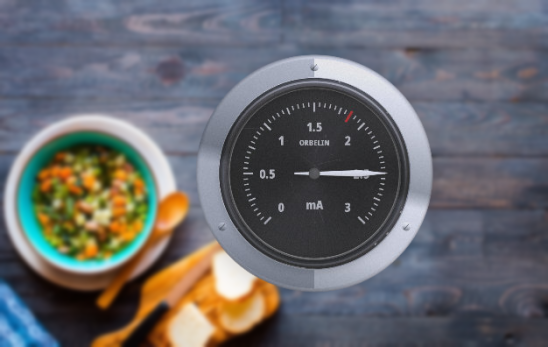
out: **2.5** mA
